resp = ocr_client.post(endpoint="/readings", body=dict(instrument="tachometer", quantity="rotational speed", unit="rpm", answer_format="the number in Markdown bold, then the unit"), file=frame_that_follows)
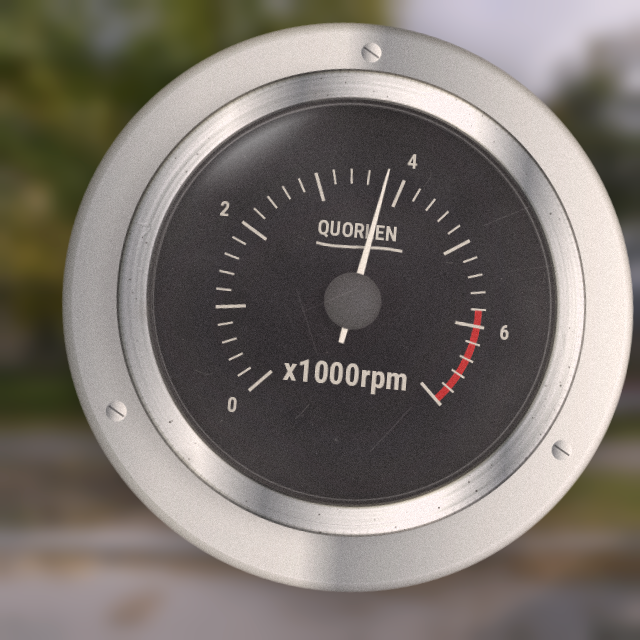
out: **3800** rpm
